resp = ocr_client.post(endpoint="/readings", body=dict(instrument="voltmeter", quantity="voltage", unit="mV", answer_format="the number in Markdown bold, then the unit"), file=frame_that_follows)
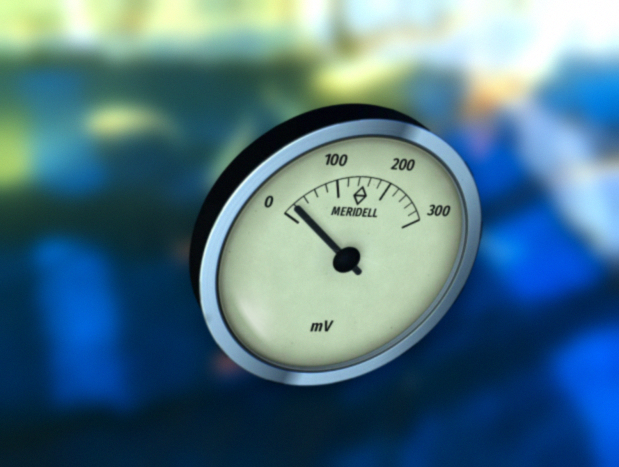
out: **20** mV
